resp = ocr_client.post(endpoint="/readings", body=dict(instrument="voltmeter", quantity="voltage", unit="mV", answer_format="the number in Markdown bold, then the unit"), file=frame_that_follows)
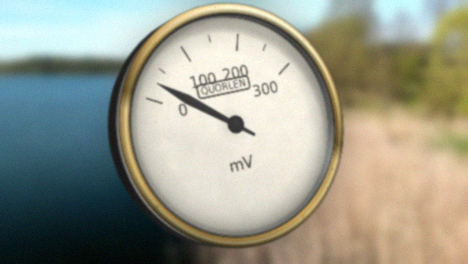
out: **25** mV
